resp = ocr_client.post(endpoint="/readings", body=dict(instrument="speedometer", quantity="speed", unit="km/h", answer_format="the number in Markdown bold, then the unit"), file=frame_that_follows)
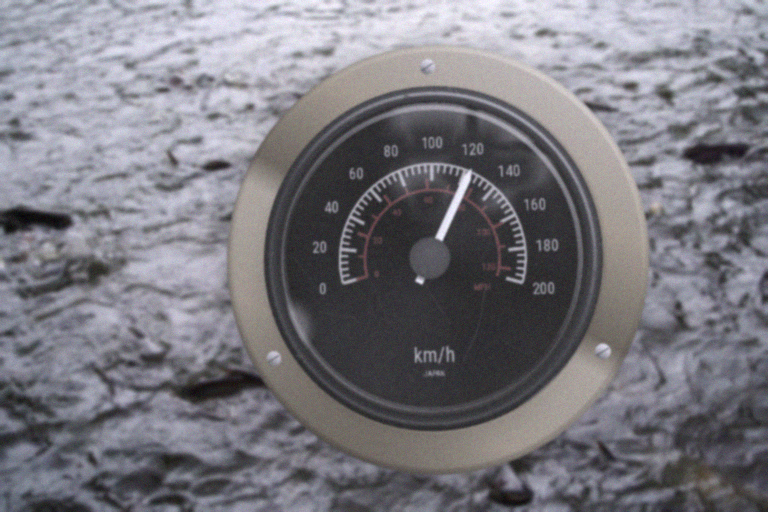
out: **124** km/h
